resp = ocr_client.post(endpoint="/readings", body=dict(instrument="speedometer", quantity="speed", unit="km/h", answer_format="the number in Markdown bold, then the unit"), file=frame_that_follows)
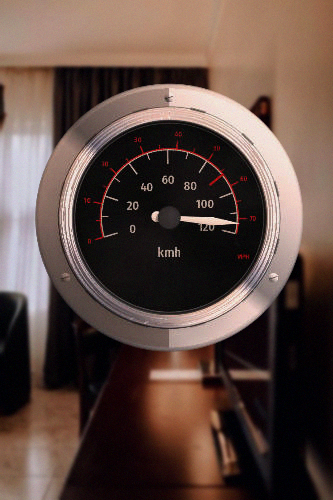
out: **115** km/h
